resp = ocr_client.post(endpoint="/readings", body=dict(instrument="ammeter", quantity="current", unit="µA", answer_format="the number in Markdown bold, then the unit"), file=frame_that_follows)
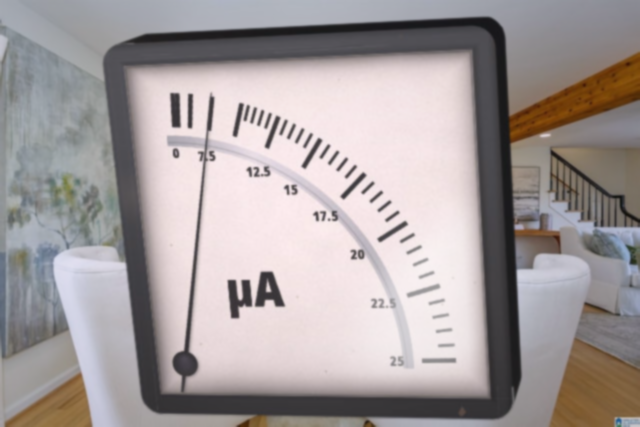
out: **7.5** µA
